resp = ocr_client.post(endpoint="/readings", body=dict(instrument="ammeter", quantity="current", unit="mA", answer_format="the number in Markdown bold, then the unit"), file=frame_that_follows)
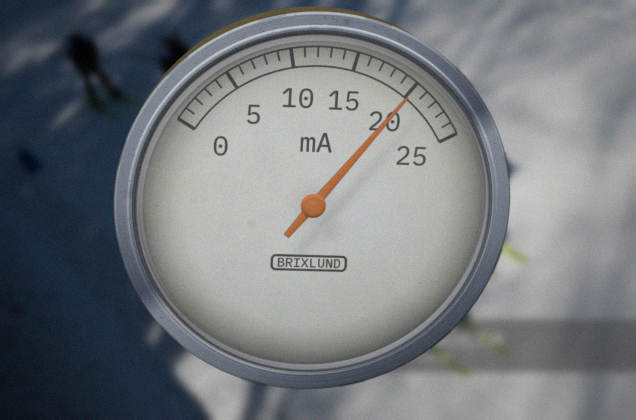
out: **20** mA
